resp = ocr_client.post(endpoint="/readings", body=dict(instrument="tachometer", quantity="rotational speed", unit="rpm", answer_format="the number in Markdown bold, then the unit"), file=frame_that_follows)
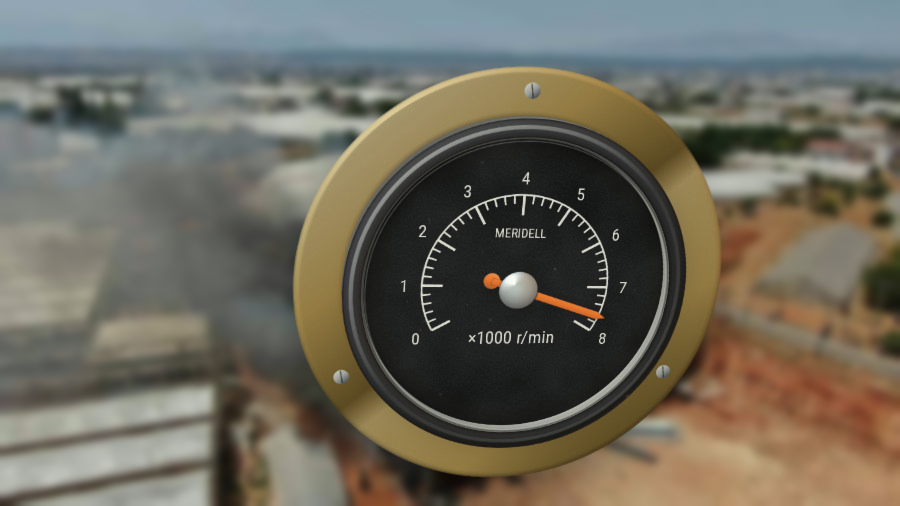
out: **7600** rpm
